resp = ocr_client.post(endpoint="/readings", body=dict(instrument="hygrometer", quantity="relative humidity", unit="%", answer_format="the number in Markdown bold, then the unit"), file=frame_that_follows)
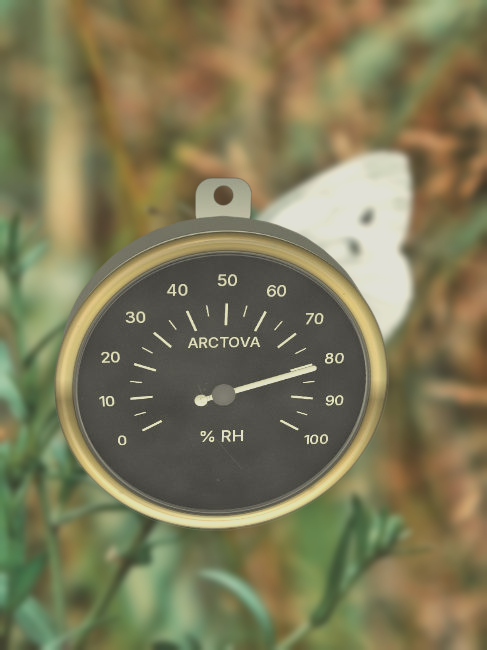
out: **80** %
